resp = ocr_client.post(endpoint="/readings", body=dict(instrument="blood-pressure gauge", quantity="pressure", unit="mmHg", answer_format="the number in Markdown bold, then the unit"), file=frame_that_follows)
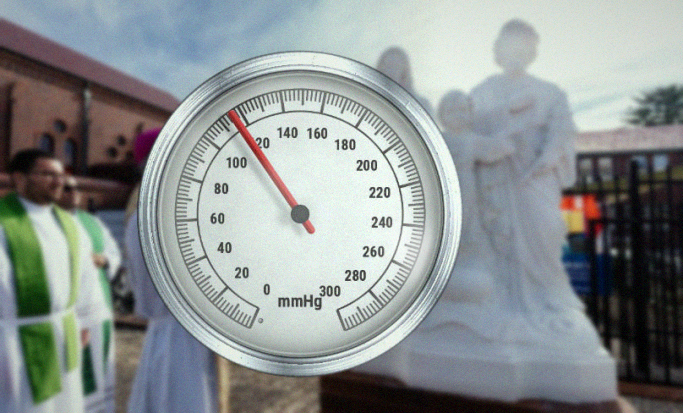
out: **116** mmHg
